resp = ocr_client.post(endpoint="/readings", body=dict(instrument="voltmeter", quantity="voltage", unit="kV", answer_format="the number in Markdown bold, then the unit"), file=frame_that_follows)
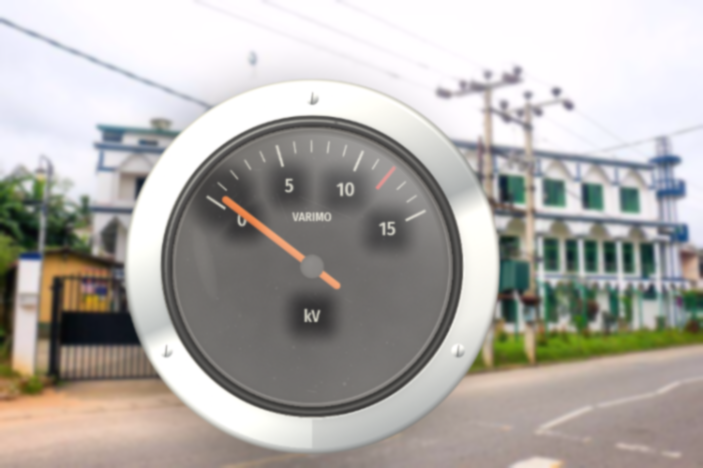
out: **0.5** kV
